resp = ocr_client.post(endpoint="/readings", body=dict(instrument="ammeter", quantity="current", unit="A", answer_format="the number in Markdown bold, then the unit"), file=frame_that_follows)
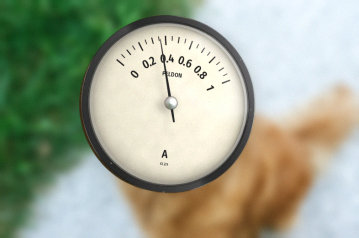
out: **0.35** A
